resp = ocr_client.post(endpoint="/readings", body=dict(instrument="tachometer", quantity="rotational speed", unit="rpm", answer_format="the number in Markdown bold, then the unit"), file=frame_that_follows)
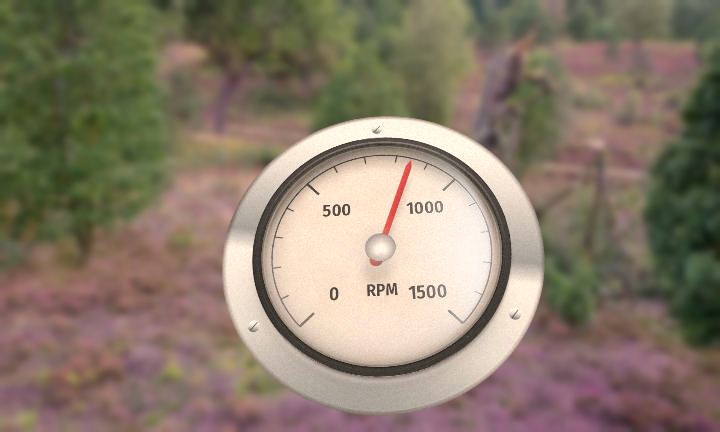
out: **850** rpm
